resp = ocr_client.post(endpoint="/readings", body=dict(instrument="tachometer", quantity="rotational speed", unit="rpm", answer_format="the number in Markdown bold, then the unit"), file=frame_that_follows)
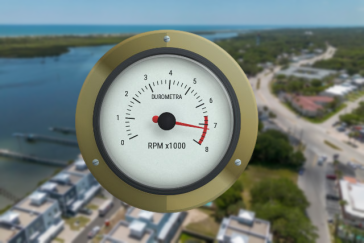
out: **7200** rpm
